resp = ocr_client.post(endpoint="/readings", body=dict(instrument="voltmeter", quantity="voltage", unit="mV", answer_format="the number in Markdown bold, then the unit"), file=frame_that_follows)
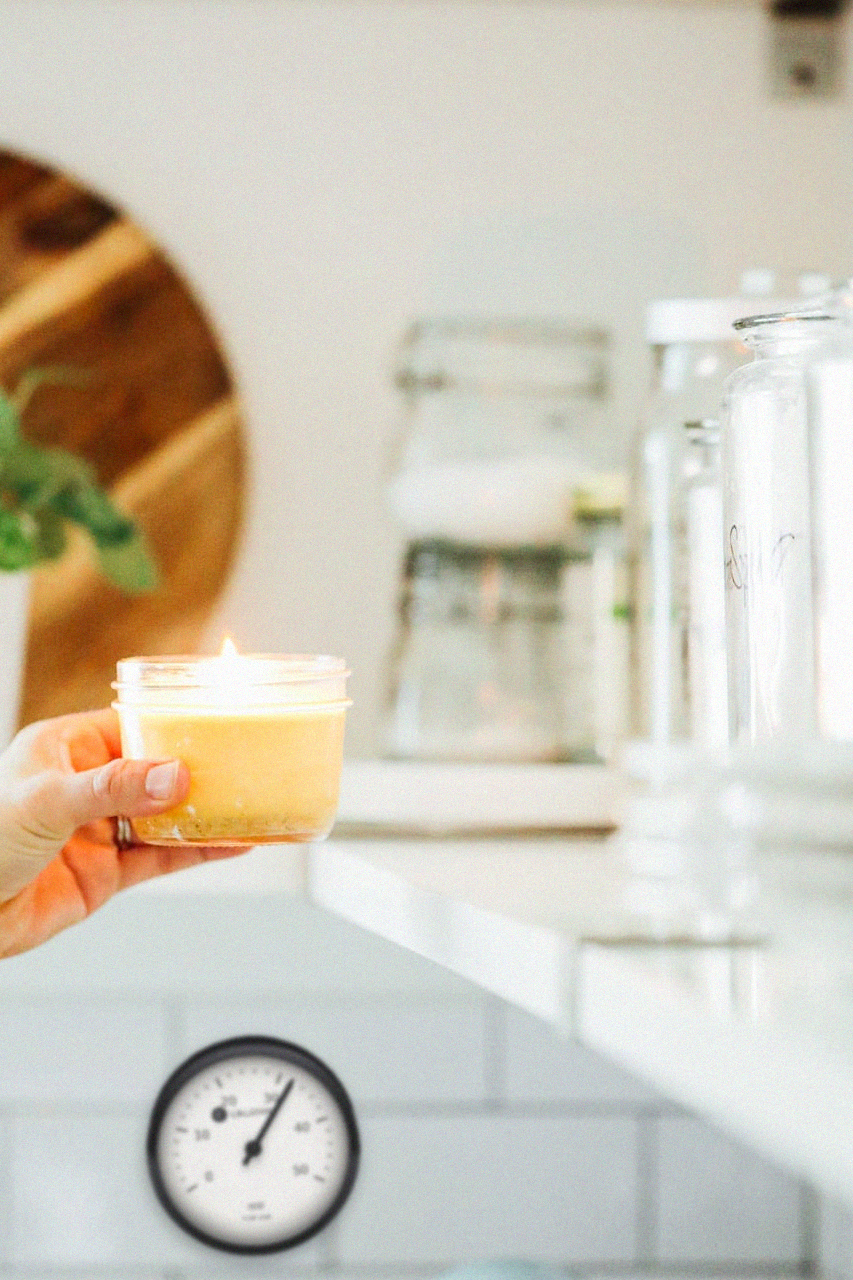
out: **32** mV
